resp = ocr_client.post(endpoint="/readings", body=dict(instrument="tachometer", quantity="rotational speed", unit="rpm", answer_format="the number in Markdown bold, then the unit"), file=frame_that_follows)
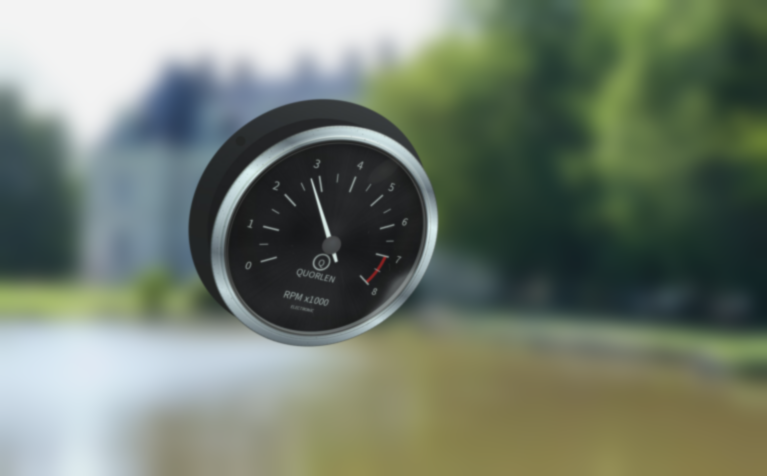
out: **2750** rpm
